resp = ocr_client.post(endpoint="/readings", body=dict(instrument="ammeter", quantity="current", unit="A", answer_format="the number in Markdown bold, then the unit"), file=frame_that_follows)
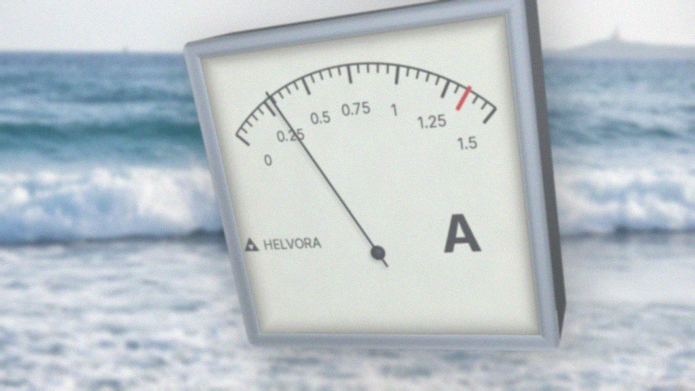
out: **0.3** A
